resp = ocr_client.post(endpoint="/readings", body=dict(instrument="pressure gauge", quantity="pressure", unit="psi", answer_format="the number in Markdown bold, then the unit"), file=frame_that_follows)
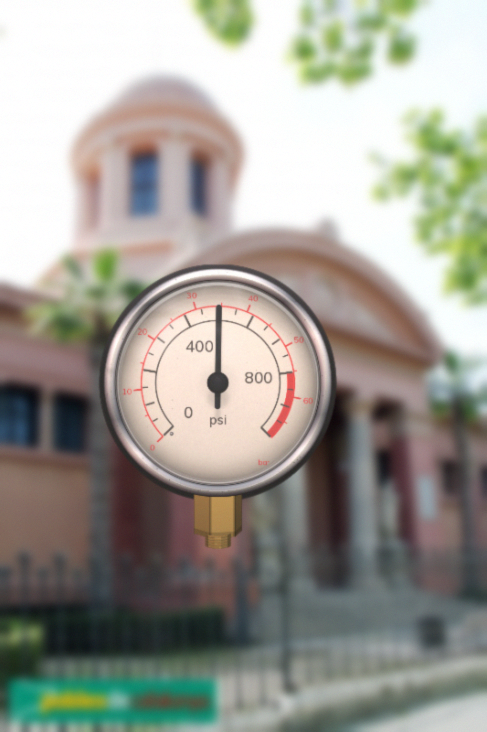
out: **500** psi
